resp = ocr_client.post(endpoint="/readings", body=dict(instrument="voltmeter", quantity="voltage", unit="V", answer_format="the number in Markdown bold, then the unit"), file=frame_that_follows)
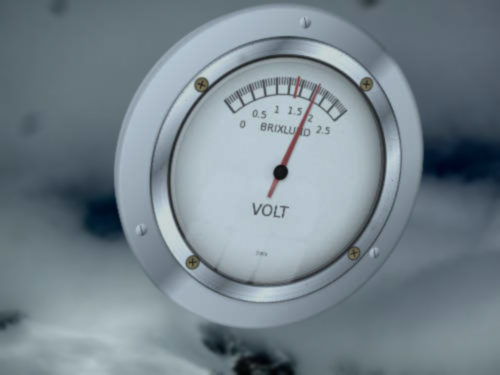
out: **1.75** V
